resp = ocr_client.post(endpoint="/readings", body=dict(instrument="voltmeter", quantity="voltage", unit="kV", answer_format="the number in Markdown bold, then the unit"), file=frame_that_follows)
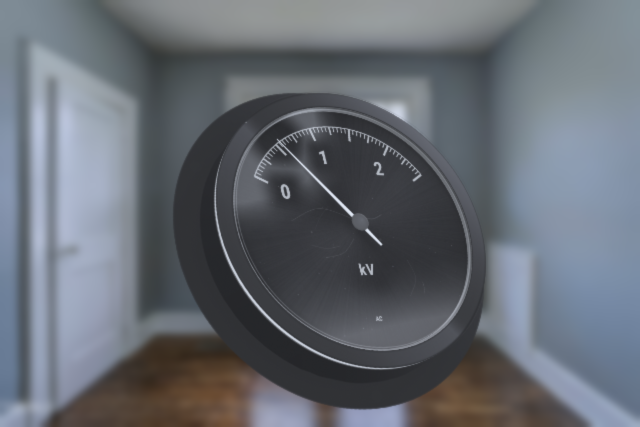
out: **0.5** kV
